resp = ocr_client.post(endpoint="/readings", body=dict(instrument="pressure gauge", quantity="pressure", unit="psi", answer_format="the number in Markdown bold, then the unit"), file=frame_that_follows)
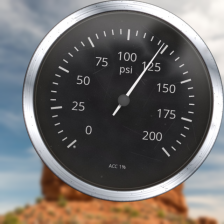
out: **122.5** psi
